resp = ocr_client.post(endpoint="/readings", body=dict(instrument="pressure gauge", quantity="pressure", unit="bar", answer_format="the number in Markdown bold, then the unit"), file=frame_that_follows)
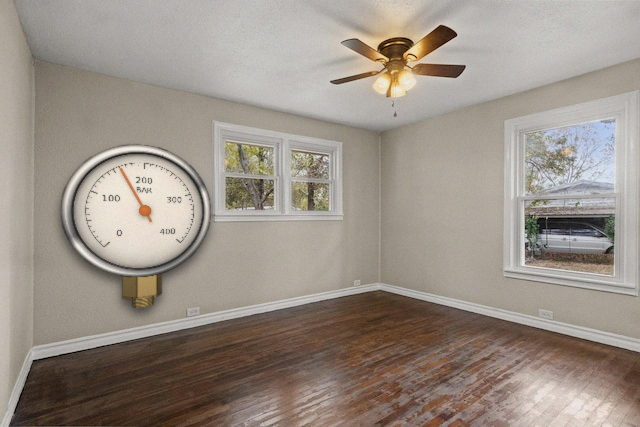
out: **160** bar
